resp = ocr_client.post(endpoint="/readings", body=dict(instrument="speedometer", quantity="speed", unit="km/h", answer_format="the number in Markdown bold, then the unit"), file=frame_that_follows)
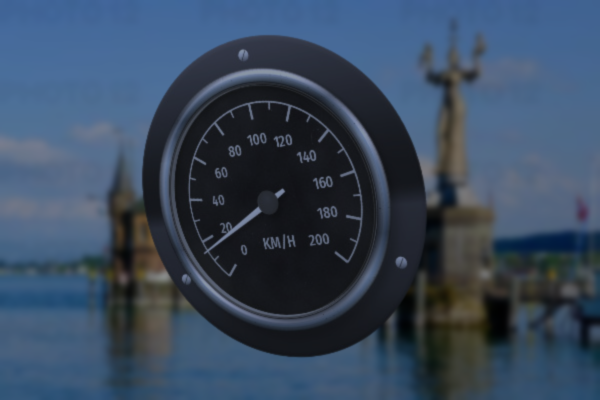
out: **15** km/h
